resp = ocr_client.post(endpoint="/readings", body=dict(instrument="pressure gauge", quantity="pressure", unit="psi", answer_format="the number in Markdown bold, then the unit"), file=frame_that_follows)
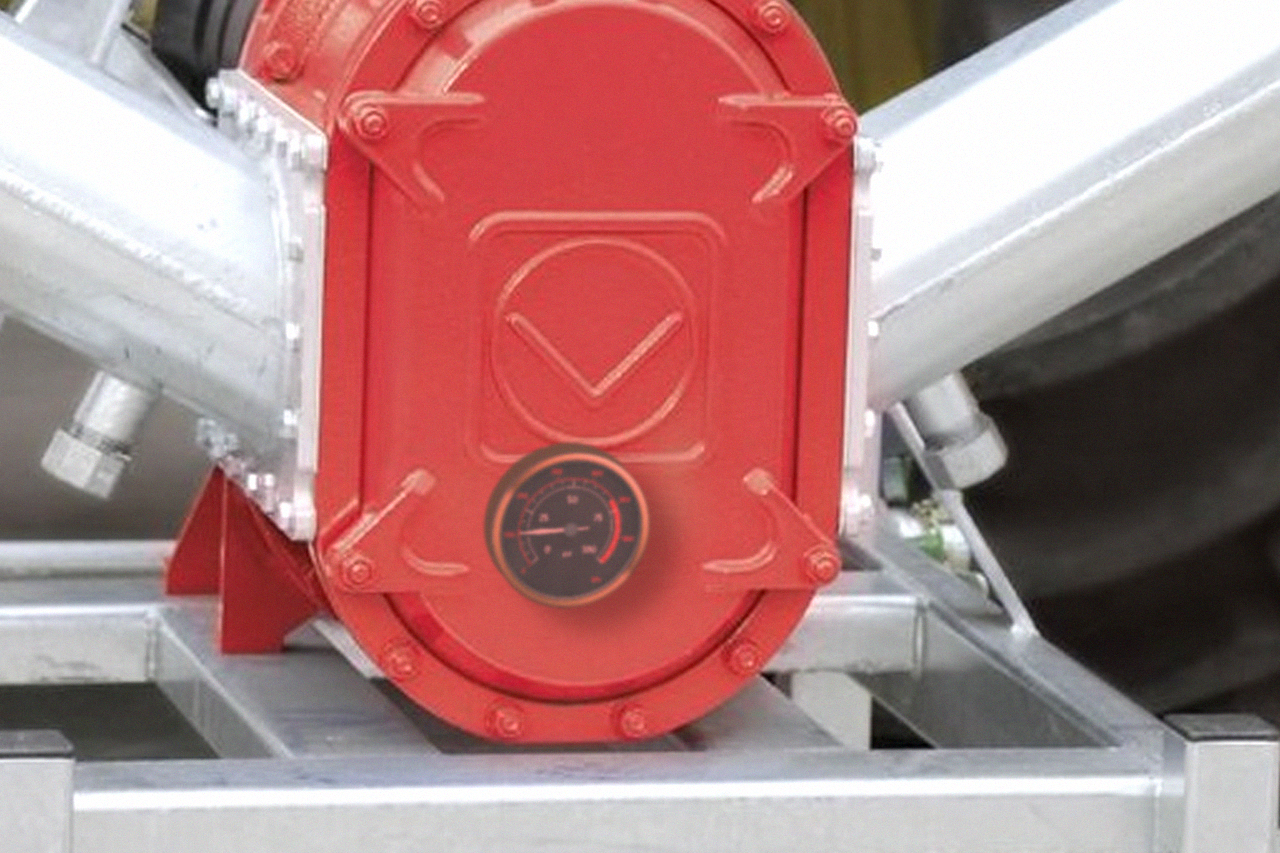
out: **15** psi
